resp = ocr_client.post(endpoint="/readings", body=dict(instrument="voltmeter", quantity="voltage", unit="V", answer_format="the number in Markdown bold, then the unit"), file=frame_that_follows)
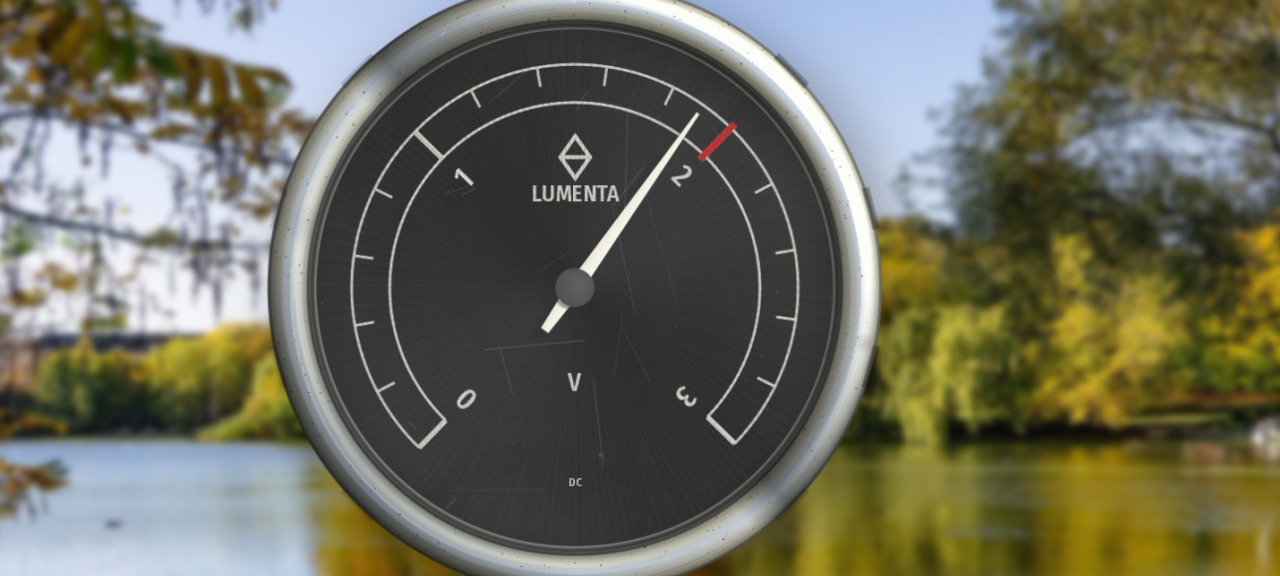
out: **1.9** V
